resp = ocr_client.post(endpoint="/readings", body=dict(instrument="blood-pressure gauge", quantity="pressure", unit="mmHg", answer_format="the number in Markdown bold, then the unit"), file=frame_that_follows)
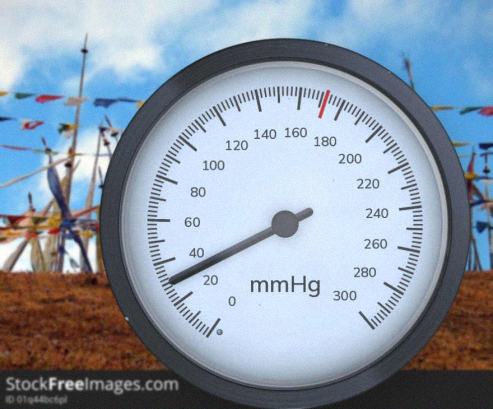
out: **30** mmHg
